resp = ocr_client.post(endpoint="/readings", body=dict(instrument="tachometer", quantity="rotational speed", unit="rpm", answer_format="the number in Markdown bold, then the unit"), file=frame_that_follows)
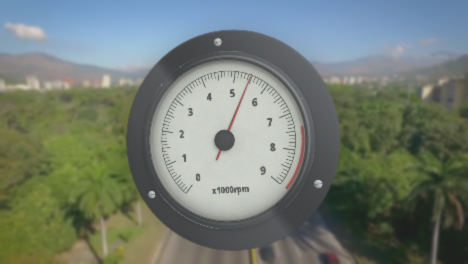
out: **5500** rpm
